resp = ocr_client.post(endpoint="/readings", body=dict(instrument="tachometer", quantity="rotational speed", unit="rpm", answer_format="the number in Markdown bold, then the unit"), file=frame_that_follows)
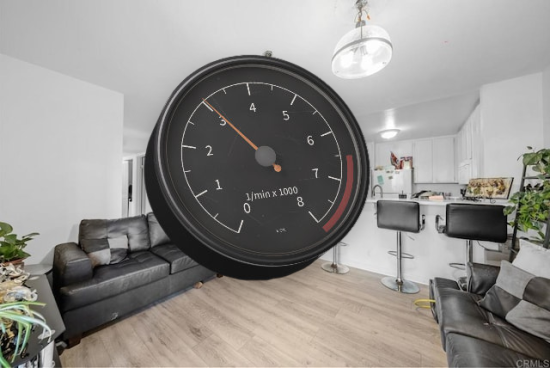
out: **3000** rpm
